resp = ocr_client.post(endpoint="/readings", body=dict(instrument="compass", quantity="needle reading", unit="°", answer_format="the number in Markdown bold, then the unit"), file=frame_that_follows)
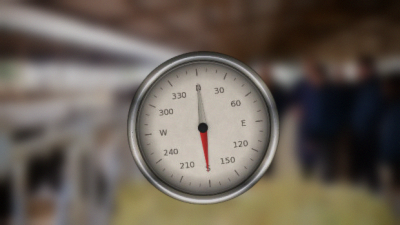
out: **180** °
